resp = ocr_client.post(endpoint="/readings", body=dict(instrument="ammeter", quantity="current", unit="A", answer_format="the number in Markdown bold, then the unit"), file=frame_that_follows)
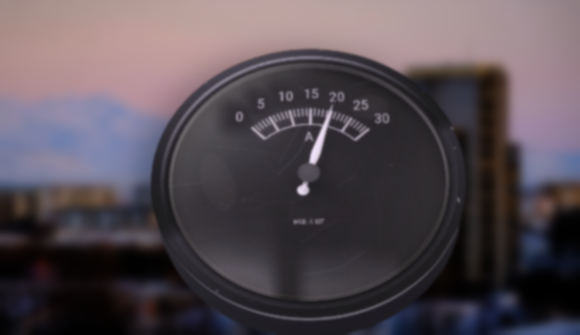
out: **20** A
